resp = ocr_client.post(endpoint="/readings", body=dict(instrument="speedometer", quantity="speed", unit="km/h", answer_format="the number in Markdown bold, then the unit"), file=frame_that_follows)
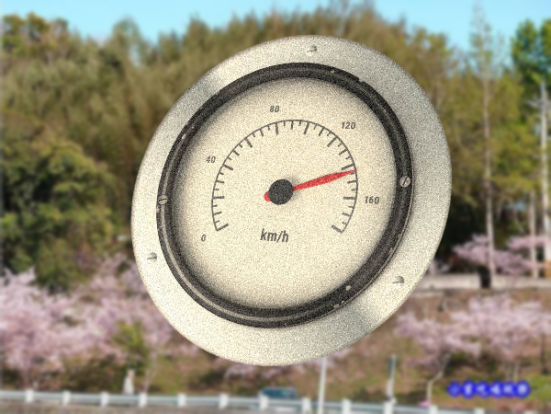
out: **145** km/h
